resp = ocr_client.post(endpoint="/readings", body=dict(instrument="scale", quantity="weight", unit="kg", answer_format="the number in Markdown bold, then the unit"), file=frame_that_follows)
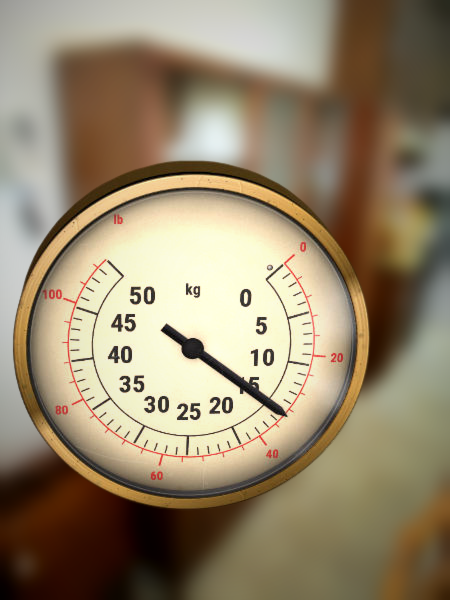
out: **15** kg
